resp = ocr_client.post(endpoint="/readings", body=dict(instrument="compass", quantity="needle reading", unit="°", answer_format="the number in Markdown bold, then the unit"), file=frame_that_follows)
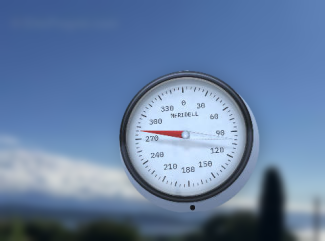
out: **280** °
